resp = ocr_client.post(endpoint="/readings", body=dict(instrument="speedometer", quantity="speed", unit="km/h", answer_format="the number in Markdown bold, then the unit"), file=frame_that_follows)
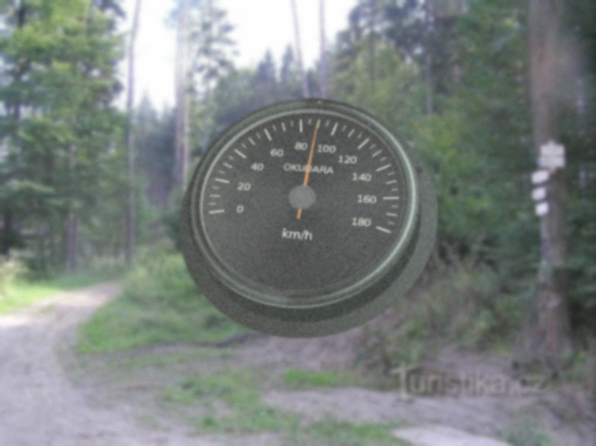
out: **90** km/h
